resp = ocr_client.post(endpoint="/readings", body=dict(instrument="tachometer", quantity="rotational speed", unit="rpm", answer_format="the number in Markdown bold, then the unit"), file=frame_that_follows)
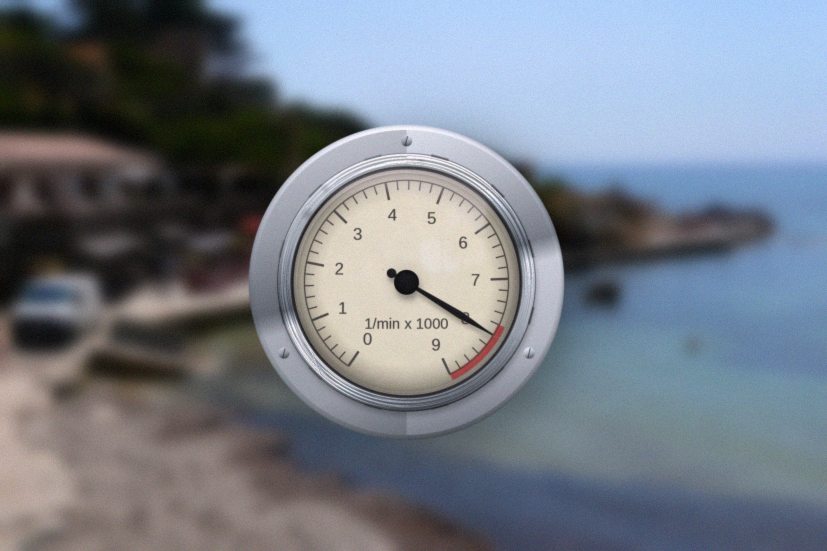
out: **8000** rpm
